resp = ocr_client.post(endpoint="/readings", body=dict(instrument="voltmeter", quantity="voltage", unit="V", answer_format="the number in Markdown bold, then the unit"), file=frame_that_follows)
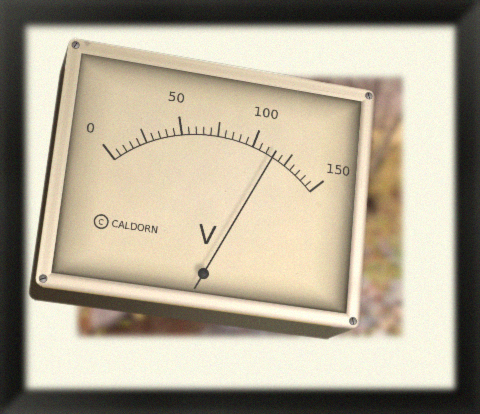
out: **115** V
